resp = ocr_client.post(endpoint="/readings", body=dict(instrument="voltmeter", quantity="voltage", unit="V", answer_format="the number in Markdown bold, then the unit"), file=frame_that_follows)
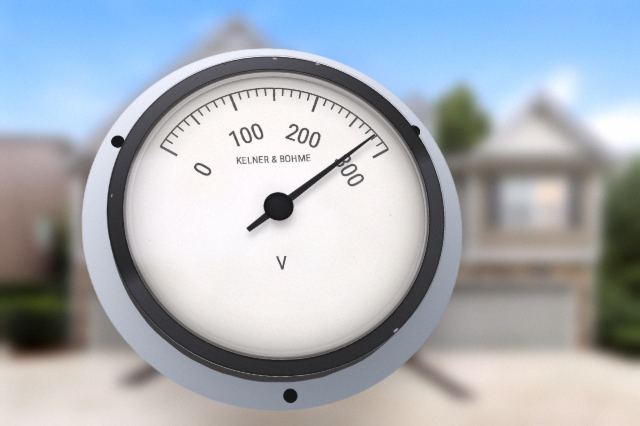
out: **280** V
